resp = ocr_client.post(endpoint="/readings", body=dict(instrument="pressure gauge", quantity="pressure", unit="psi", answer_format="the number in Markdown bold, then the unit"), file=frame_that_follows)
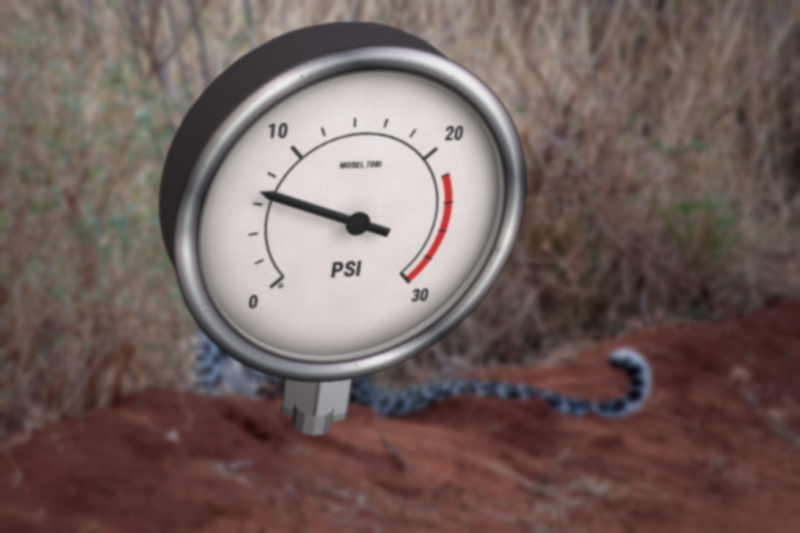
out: **7** psi
